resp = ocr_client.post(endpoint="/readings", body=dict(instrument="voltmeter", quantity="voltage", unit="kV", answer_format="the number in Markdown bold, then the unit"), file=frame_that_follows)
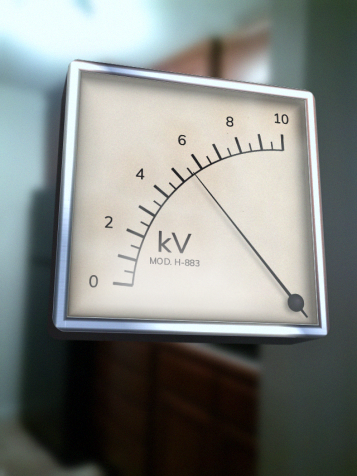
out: **5.5** kV
